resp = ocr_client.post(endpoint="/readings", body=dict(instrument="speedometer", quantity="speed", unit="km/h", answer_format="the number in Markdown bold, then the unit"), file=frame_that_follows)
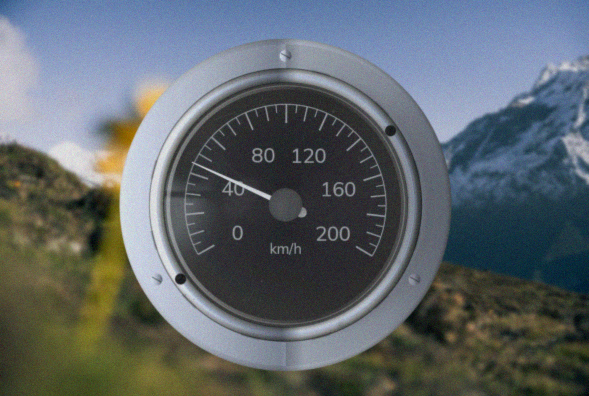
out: **45** km/h
